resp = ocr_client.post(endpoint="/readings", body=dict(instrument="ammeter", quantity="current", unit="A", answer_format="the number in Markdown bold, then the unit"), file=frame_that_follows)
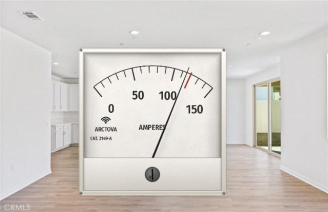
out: **115** A
